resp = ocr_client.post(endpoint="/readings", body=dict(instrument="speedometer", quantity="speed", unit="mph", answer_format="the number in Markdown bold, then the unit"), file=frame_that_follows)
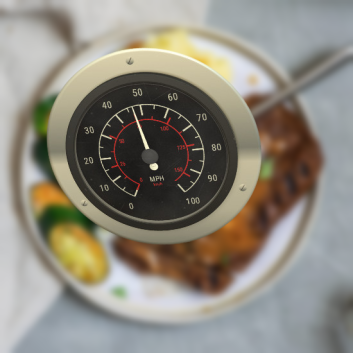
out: **47.5** mph
